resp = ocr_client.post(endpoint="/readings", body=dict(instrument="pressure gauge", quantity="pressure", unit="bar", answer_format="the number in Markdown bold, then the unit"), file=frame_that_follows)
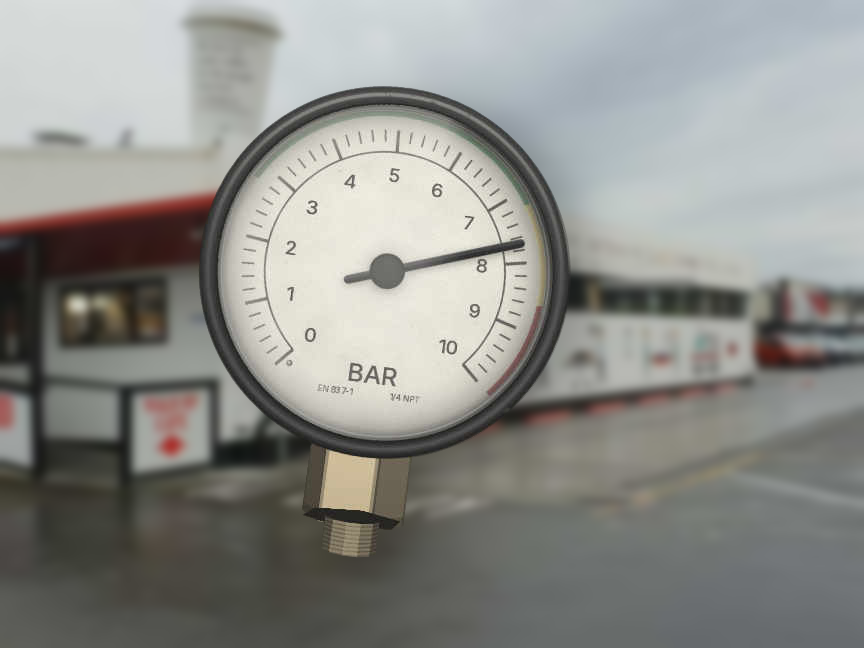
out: **7.7** bar
